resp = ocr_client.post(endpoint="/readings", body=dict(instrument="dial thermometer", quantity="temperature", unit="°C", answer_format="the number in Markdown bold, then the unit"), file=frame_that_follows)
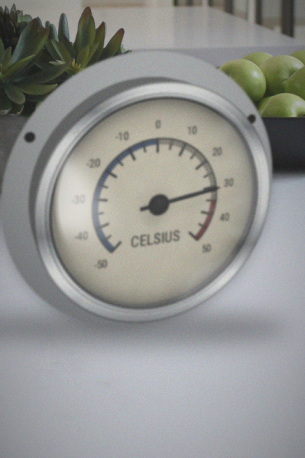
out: **30** °C
